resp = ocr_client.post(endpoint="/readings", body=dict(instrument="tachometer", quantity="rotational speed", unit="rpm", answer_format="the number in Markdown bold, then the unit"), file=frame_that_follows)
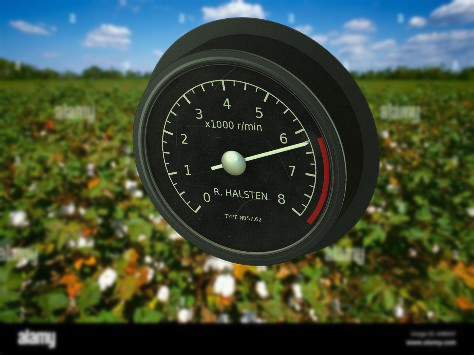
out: **6250** rpm
